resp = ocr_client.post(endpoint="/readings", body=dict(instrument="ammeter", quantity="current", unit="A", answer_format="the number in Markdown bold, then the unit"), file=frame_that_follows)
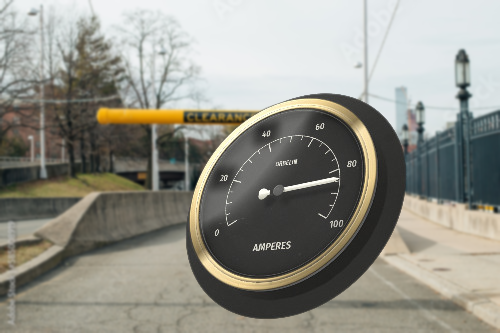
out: **85** A
